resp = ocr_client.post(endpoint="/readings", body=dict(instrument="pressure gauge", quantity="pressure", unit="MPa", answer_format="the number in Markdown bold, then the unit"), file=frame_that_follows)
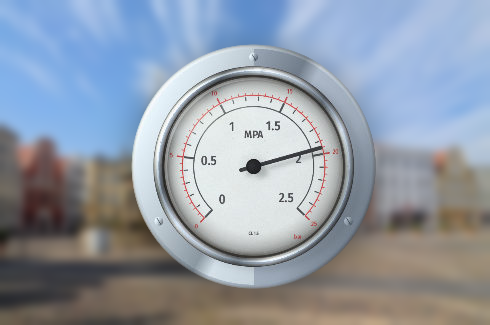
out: **1.95** MPa
